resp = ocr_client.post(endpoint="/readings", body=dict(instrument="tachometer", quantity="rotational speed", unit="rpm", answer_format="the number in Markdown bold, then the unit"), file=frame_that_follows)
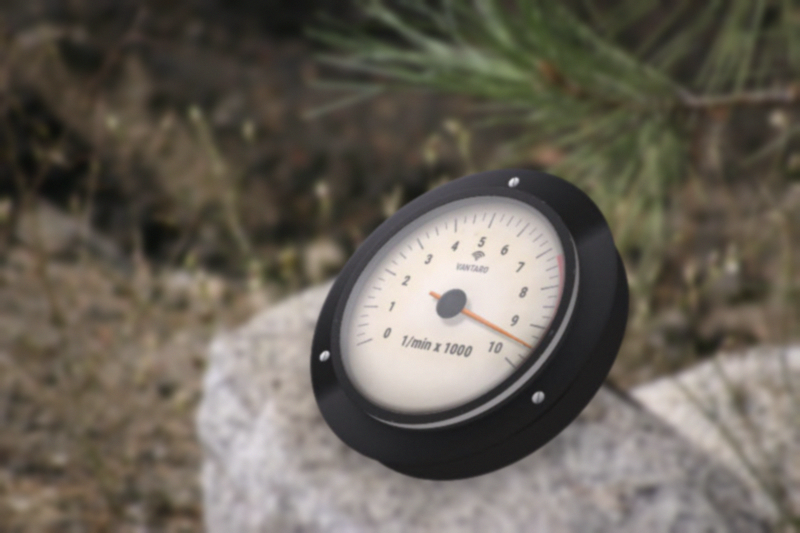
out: **9500** rpm
